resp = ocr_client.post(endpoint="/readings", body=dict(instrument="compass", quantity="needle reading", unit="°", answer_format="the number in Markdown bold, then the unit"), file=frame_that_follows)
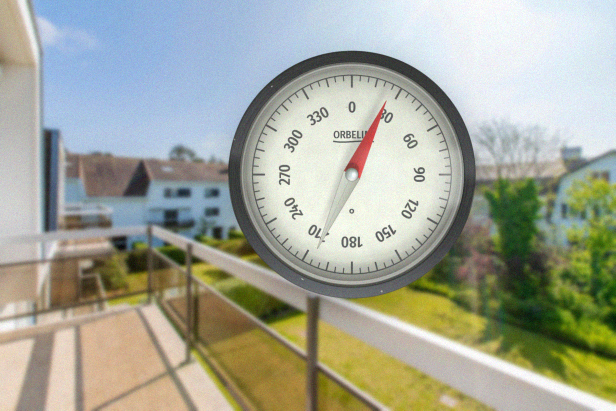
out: **25** °
